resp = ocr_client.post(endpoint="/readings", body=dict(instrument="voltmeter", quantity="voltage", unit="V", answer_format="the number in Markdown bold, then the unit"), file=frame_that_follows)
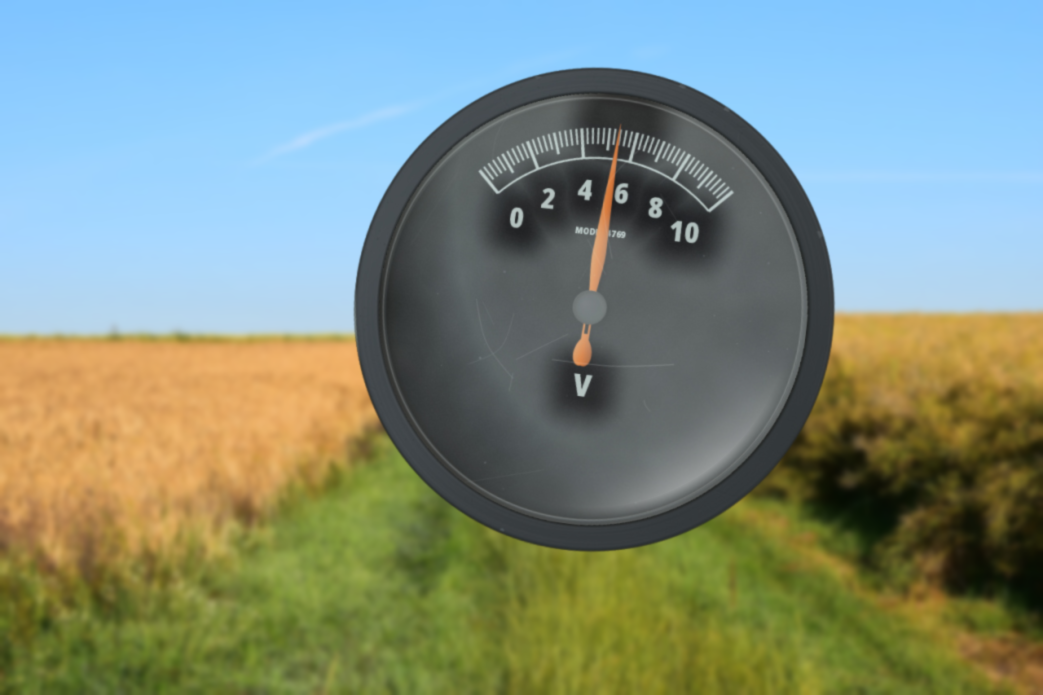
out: **5.4** V
